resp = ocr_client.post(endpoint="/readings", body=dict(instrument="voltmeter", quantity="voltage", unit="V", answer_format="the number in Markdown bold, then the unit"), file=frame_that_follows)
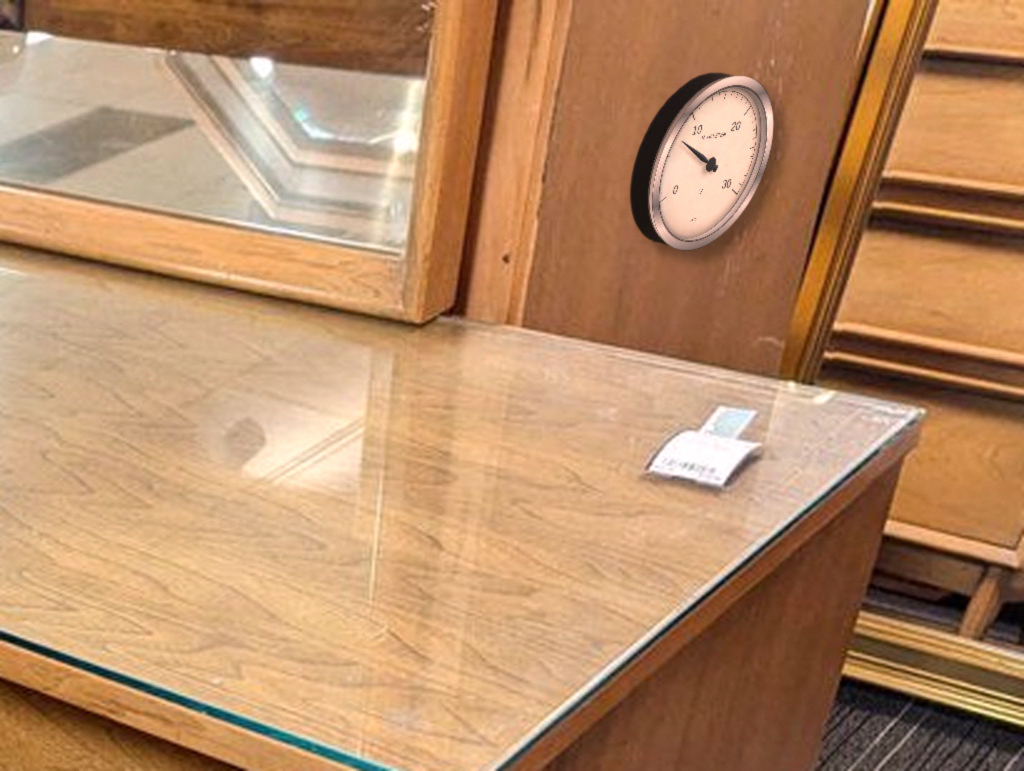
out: **7** V
